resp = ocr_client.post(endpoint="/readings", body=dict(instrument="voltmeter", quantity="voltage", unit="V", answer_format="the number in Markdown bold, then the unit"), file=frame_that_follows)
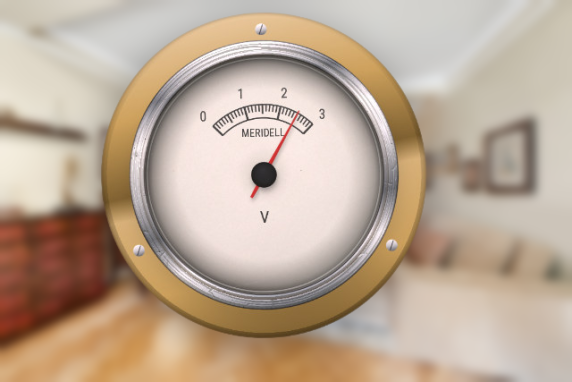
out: **2.5** V
